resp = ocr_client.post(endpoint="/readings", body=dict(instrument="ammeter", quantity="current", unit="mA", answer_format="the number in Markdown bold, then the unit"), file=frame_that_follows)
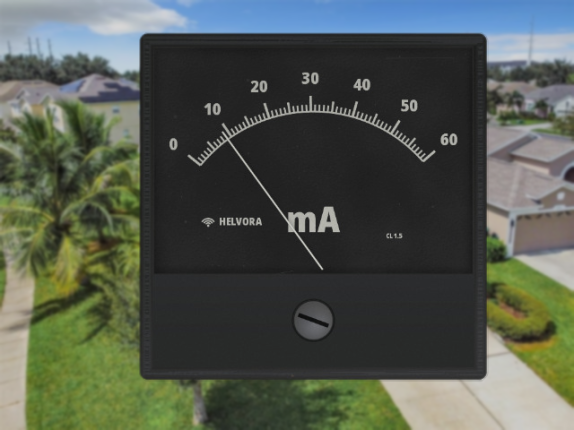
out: **9** mA
